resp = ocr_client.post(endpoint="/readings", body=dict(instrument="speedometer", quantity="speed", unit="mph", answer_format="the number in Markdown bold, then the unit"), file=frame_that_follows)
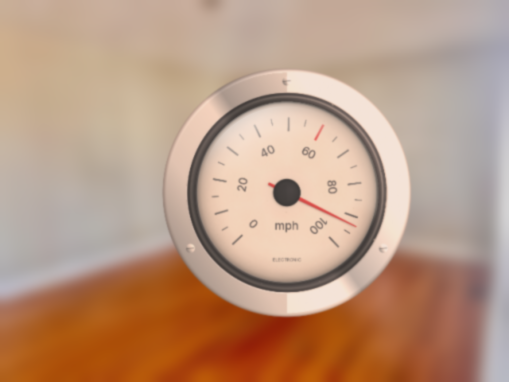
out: **92.5** mph
